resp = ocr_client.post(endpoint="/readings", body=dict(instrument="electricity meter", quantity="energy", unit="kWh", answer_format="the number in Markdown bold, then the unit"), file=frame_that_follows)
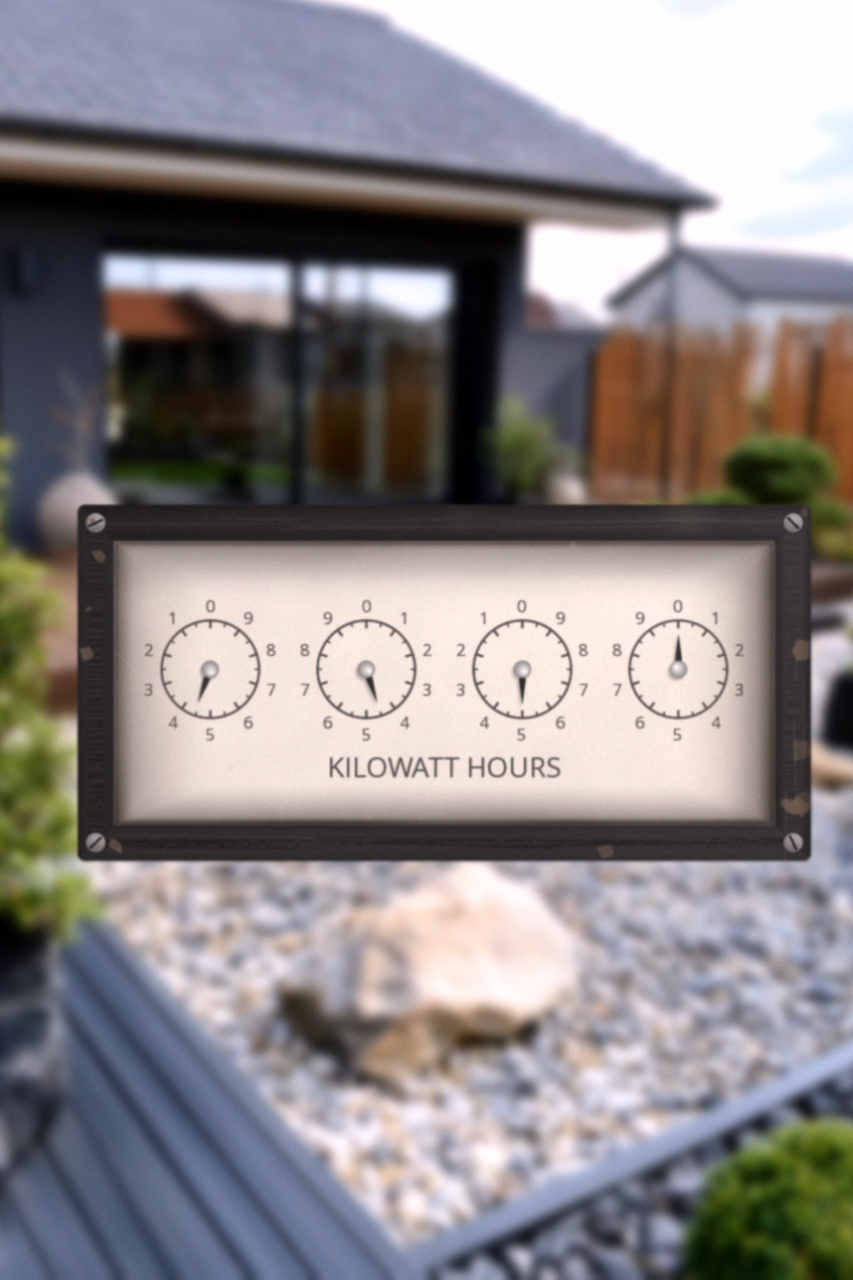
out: **4450** kWh
